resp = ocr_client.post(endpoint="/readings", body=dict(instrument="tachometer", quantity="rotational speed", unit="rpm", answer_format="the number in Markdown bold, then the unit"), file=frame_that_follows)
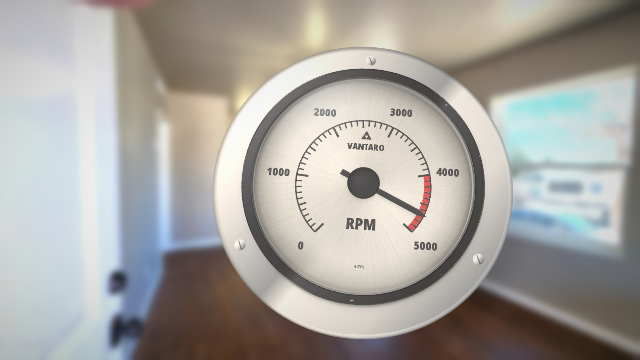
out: **4700** rpm
